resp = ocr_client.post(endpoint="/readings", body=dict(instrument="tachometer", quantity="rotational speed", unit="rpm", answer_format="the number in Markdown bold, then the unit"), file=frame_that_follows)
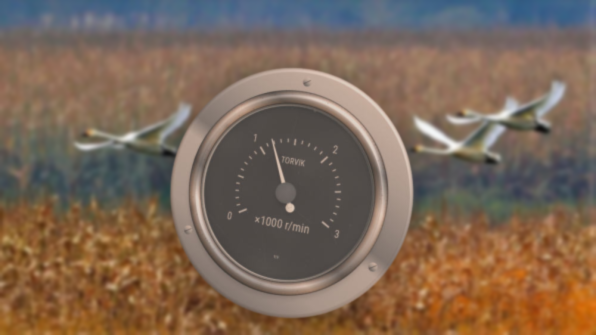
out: **1200** rpm
